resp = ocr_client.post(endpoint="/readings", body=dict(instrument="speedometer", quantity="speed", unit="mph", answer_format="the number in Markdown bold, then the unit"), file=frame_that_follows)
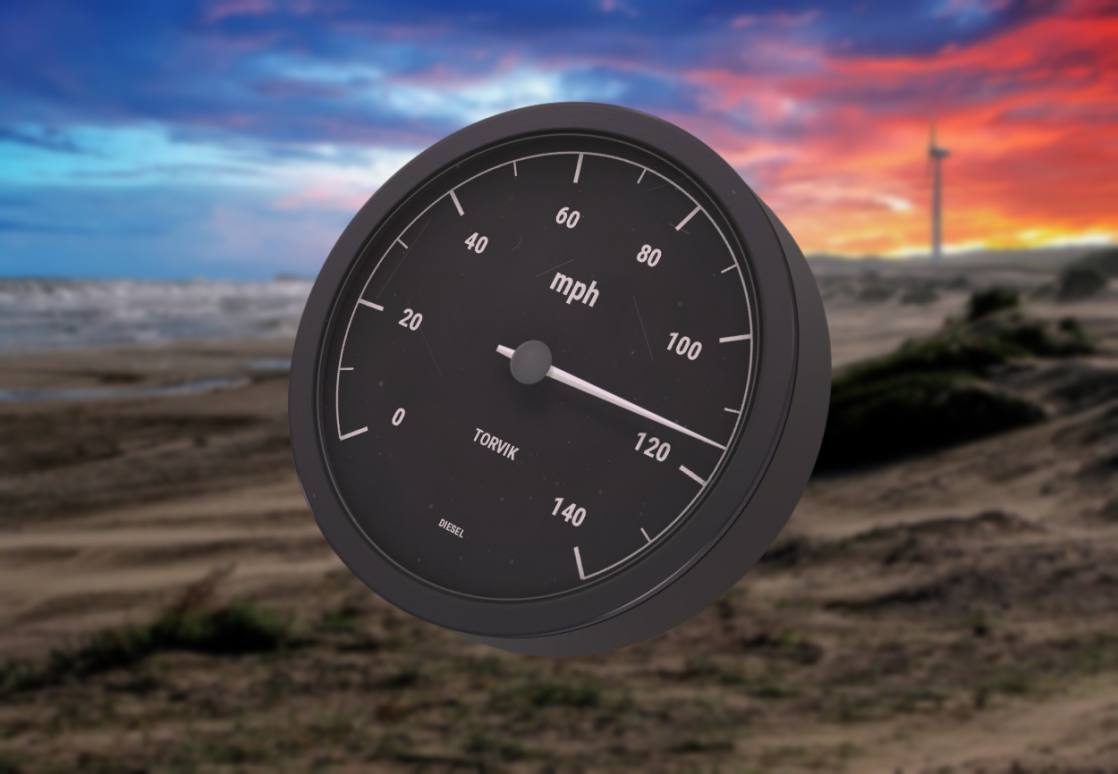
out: **115** mph
